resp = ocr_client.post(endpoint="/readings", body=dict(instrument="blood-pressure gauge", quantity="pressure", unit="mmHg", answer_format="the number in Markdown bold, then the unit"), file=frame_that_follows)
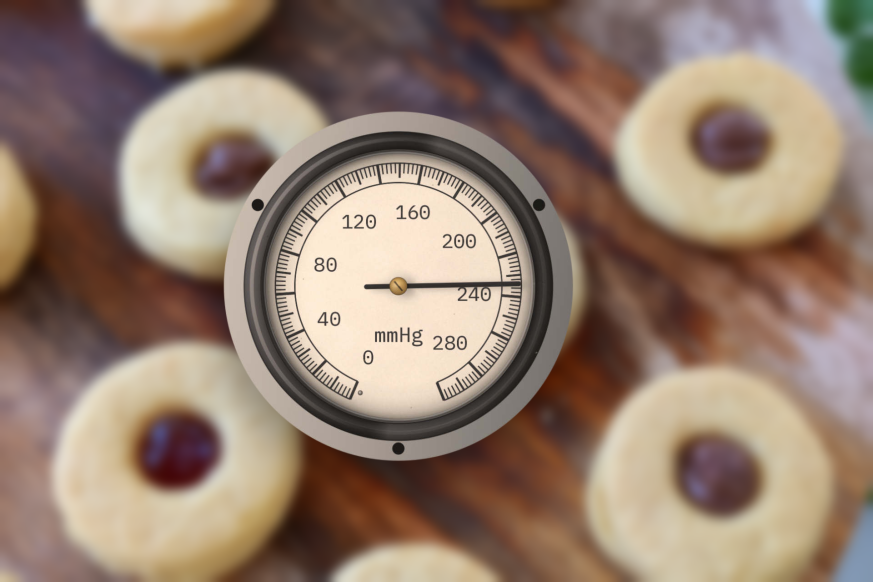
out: **234** mmHg
